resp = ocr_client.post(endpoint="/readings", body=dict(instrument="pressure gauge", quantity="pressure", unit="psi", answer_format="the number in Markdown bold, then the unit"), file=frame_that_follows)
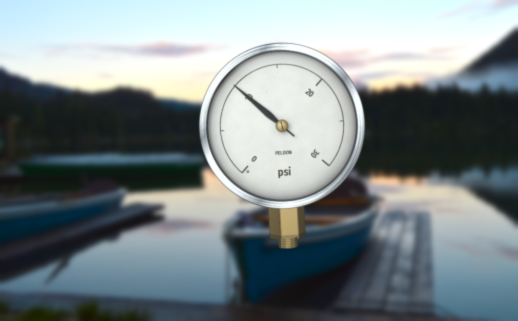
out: **10** psi
